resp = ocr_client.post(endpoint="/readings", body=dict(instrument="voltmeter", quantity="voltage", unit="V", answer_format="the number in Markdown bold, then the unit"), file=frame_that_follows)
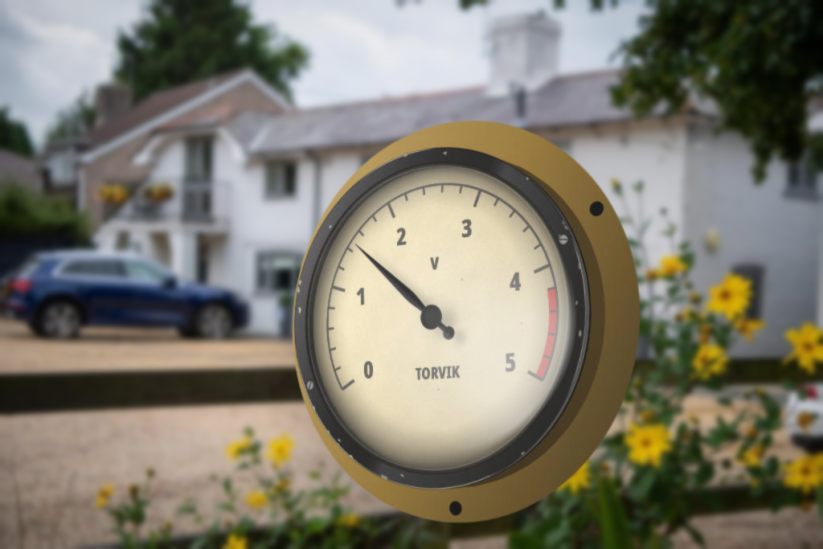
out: **1.5** V
